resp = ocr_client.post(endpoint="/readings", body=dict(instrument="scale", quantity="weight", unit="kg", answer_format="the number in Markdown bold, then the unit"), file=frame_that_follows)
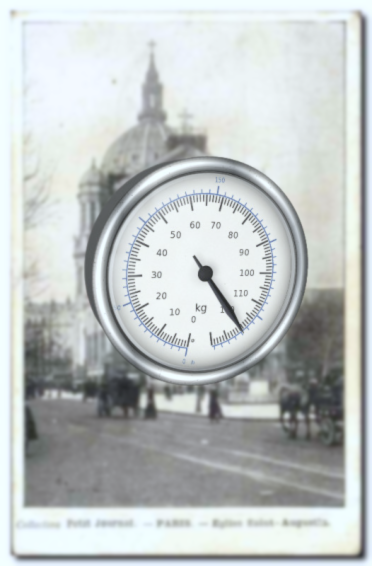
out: **120** kg
